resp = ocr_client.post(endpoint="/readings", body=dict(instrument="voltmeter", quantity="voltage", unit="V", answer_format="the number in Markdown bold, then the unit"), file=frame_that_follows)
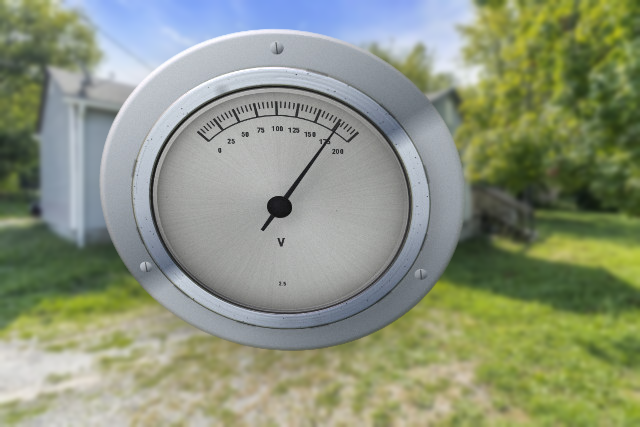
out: **175** V
